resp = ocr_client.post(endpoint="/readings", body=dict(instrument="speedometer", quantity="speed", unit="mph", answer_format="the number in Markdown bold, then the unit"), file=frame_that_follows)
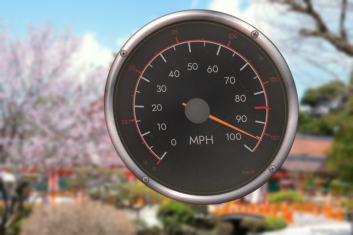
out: **95** mph
